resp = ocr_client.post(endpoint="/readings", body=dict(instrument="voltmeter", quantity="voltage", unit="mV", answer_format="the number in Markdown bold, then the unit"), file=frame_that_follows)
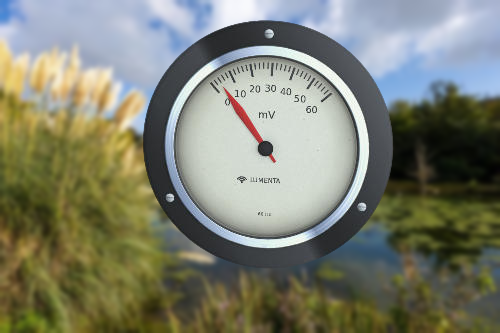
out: **4** mV
